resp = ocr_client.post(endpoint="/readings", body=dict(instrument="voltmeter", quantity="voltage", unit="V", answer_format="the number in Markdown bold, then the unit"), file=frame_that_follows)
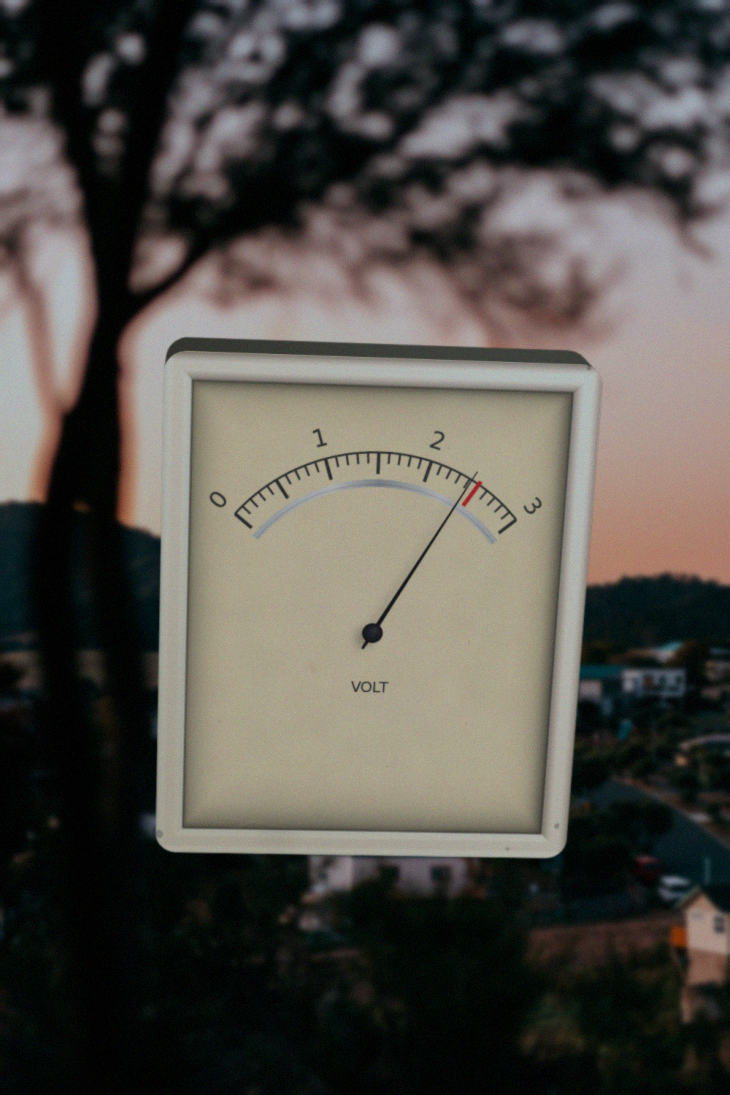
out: **2.4** V
